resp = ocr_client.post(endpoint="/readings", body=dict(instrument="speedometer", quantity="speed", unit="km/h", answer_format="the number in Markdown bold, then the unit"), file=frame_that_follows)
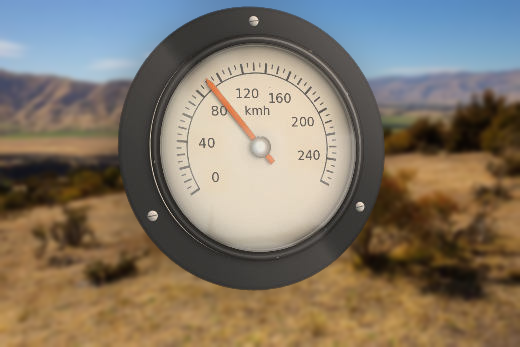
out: **90** km/h
